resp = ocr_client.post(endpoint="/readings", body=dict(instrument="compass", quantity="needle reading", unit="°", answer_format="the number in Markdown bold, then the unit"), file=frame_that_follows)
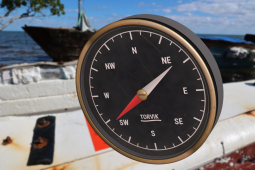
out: **235** °
